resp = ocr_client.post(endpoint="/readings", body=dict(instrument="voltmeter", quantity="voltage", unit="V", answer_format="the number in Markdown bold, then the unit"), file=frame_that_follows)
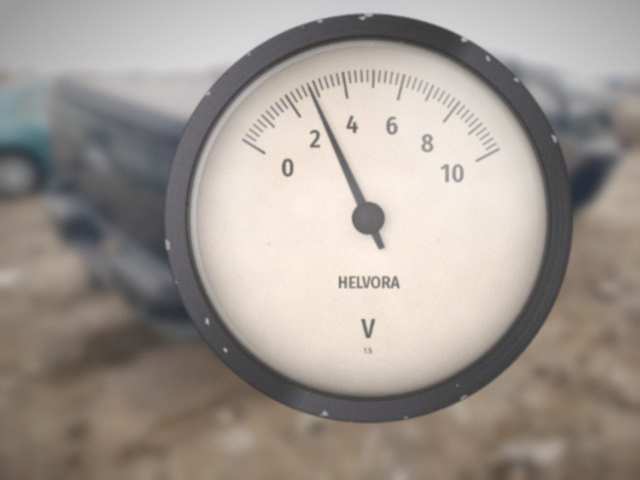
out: **2.8** V
